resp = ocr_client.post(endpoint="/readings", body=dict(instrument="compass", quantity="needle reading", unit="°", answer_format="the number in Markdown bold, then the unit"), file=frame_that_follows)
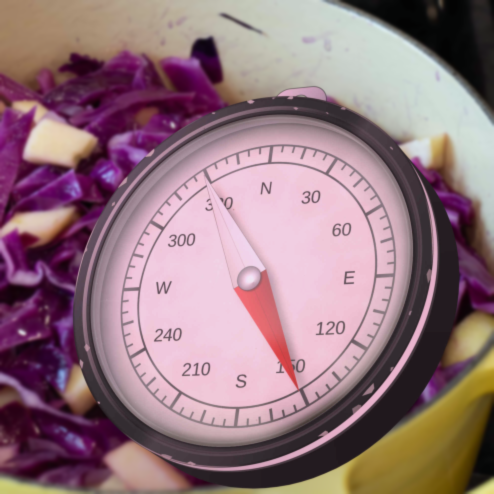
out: **150** °
